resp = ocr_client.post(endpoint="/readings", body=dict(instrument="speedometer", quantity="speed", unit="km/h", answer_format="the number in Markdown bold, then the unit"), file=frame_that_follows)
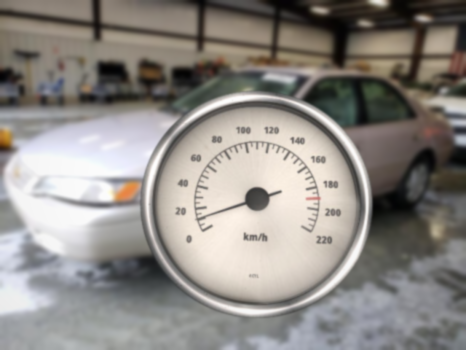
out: **10** km/h
